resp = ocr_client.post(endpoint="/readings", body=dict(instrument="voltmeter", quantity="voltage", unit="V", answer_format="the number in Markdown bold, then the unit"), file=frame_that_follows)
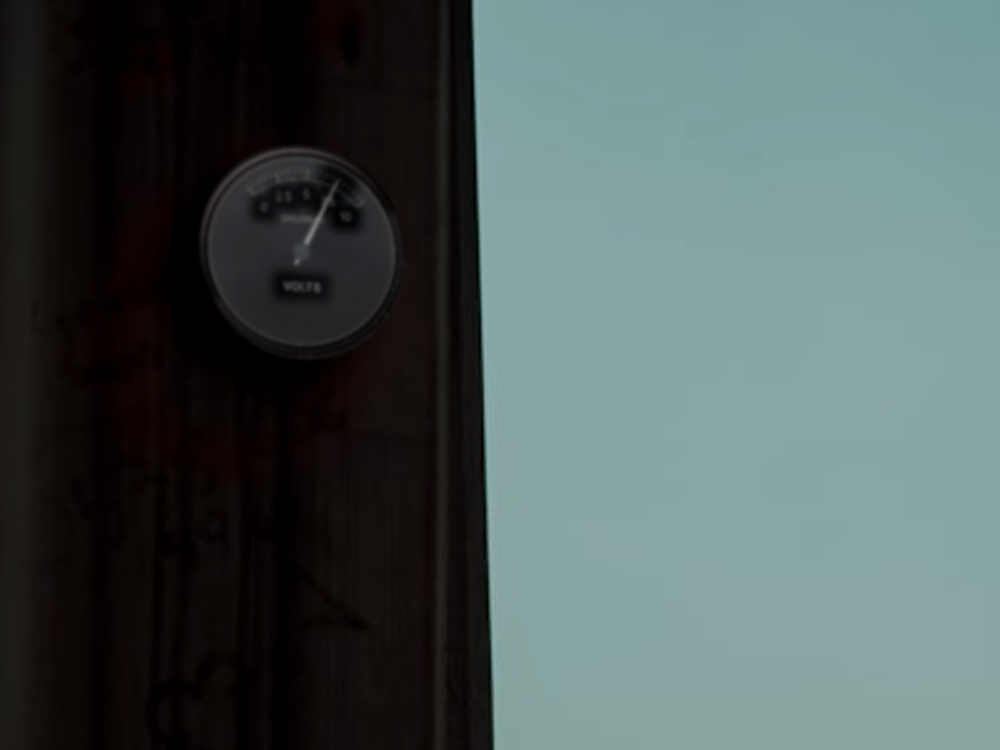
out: **7.5** V
